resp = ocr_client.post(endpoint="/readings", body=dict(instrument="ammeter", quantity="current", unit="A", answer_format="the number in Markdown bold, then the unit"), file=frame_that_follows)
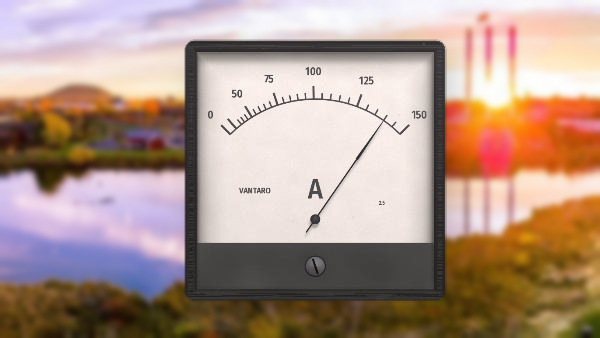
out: **140** A
